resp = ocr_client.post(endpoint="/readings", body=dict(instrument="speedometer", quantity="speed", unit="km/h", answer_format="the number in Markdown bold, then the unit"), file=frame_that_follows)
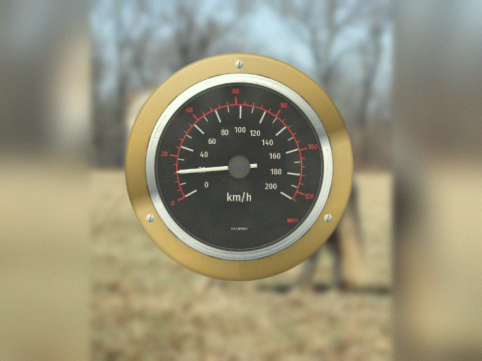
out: **20** km/h
